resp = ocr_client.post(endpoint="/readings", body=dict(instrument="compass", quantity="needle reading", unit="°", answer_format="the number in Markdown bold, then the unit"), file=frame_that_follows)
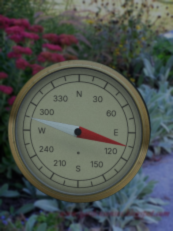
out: **105** °
